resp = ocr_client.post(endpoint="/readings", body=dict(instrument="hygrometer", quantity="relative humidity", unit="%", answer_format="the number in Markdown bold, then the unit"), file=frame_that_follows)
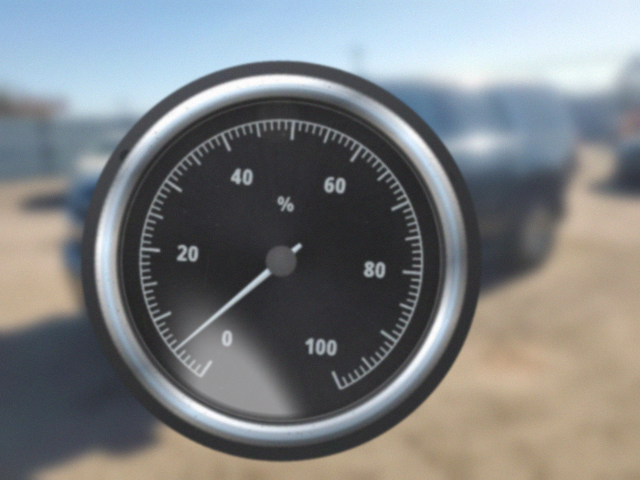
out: **5** %
